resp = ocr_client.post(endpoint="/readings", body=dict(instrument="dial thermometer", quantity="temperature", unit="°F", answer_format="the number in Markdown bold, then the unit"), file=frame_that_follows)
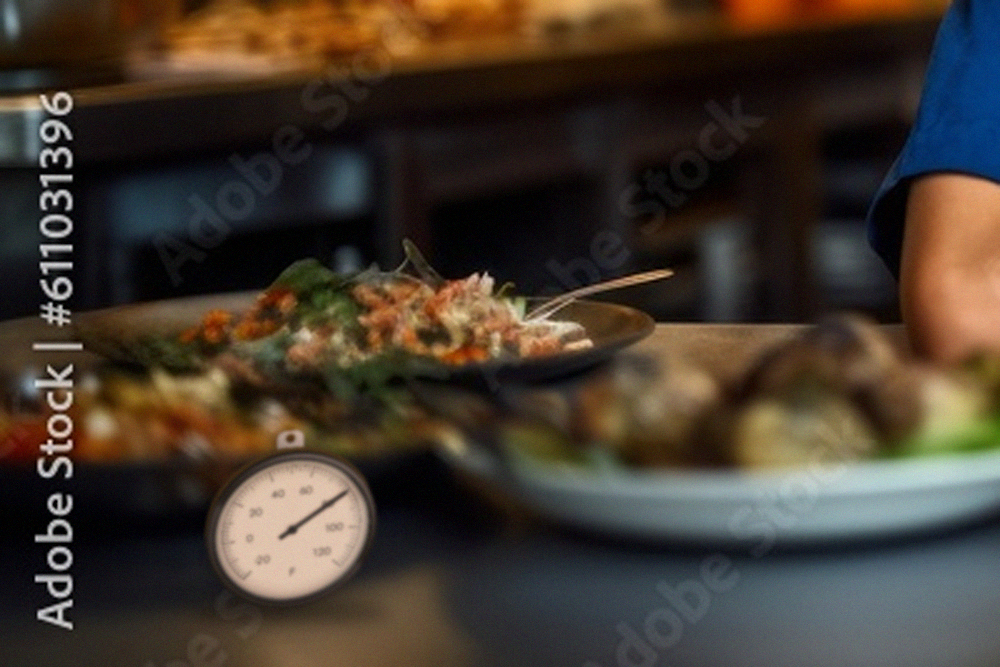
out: **80** °F
